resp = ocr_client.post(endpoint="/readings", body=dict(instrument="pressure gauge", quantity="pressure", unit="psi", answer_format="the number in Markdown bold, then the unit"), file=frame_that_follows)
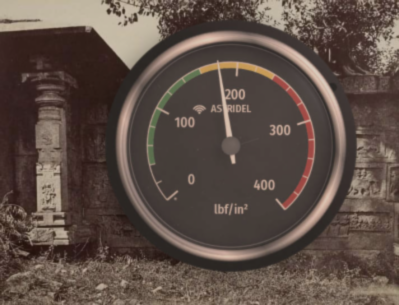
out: **180** psi
